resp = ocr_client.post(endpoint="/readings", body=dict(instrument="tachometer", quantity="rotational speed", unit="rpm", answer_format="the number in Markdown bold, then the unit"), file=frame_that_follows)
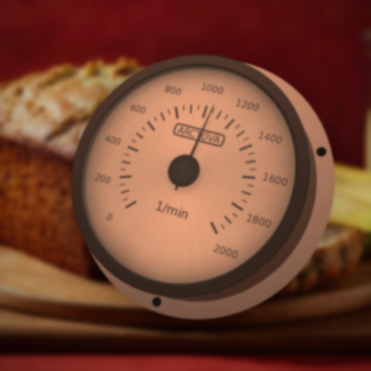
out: **1050** rpm
